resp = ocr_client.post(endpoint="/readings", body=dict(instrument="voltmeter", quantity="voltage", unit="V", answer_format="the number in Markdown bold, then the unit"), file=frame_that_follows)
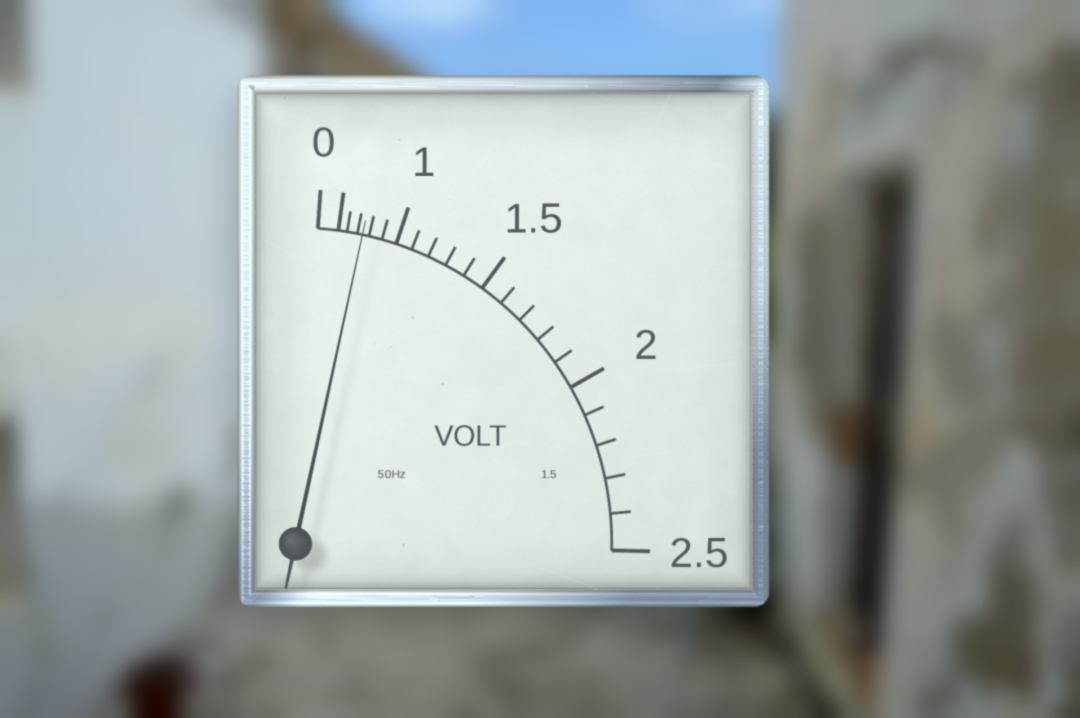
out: **0.75** V
